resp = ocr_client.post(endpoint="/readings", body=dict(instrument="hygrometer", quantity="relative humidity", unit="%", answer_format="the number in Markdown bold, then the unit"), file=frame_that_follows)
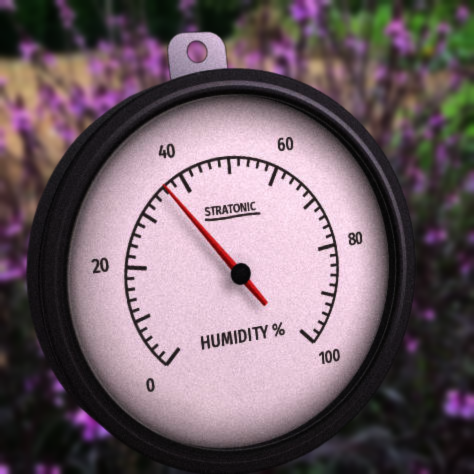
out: **36** %
